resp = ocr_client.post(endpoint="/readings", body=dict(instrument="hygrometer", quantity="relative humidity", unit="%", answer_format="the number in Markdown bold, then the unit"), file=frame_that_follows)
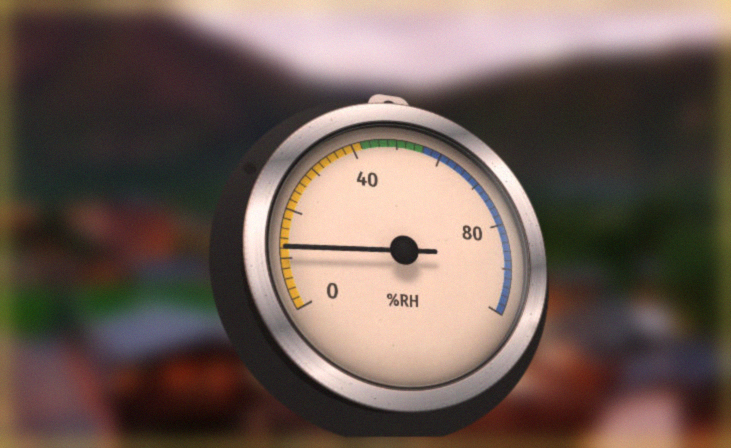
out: **12** %
